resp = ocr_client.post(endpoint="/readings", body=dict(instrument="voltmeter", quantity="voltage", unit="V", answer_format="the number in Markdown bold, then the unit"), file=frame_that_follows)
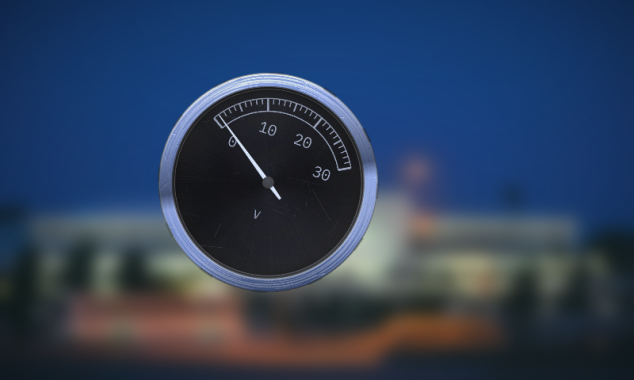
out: **1** V
